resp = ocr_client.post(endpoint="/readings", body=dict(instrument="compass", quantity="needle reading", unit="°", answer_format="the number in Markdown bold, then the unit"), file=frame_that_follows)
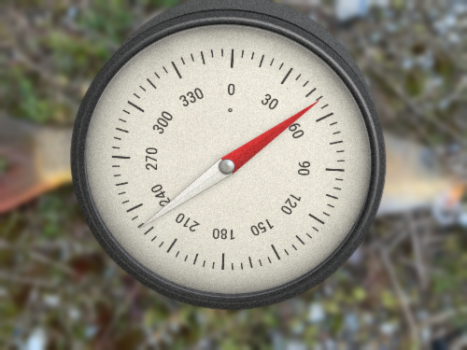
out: **50** °
